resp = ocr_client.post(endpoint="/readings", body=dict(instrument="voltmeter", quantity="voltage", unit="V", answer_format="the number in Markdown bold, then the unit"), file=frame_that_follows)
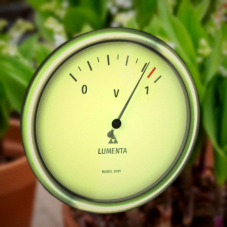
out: **0.8** V
